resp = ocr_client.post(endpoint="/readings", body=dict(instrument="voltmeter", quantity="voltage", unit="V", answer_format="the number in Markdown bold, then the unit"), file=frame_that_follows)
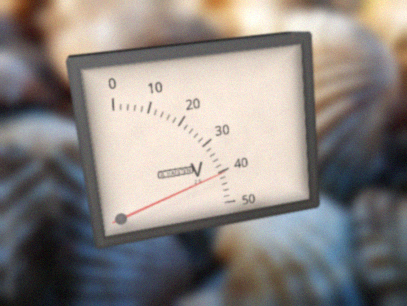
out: **40** V
